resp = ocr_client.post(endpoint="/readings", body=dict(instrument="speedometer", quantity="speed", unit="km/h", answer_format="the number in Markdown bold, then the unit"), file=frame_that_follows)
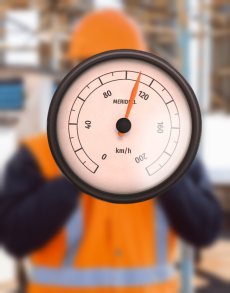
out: **110** km/h
